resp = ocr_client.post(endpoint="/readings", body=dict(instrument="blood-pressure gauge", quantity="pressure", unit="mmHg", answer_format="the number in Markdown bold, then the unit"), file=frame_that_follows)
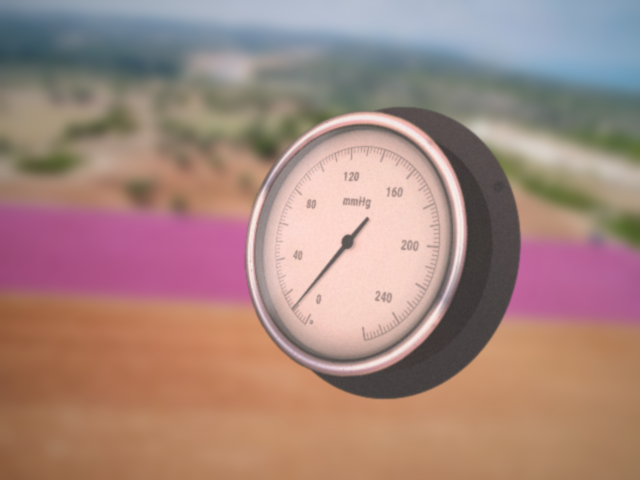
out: **10** mmHg
